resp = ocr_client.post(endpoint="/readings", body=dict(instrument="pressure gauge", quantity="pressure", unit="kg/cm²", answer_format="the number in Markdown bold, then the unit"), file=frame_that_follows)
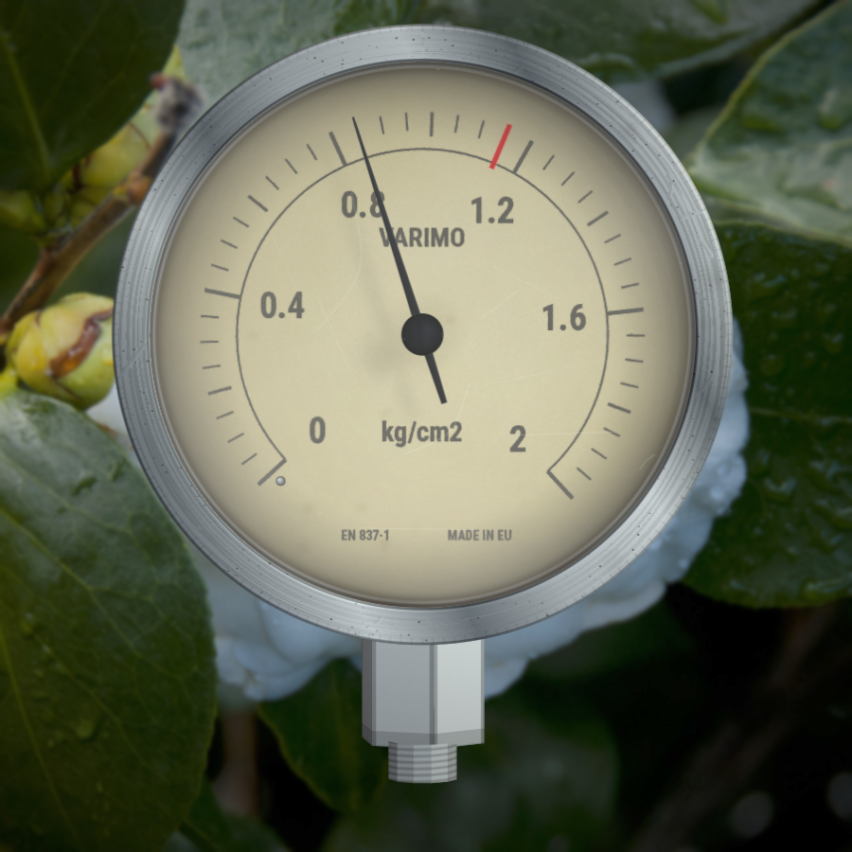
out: **0.85** kg/cm²
